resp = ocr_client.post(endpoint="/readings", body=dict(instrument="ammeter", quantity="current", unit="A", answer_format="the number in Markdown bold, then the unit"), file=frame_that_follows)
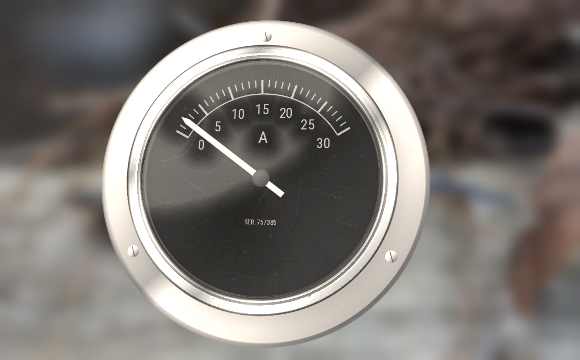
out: **2** A
